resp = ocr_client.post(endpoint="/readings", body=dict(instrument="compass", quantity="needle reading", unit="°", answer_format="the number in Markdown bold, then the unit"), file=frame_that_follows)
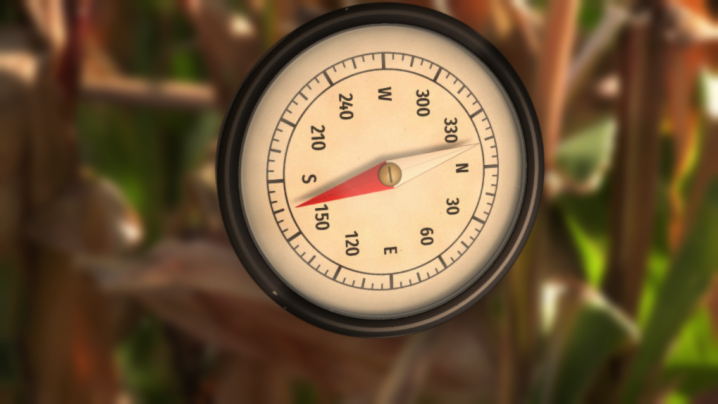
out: **165** °
